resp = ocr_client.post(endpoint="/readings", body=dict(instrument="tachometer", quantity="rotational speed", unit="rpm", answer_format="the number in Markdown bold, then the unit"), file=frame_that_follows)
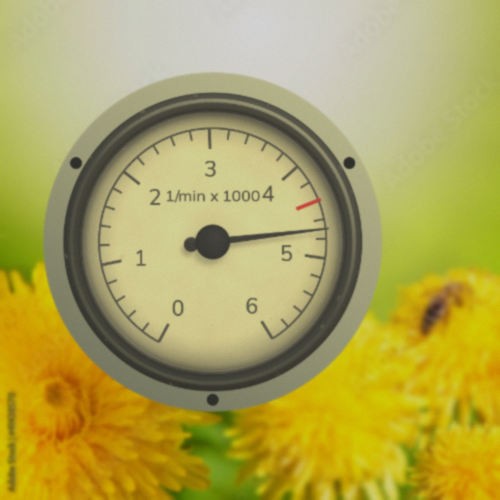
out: **4700** rpm
